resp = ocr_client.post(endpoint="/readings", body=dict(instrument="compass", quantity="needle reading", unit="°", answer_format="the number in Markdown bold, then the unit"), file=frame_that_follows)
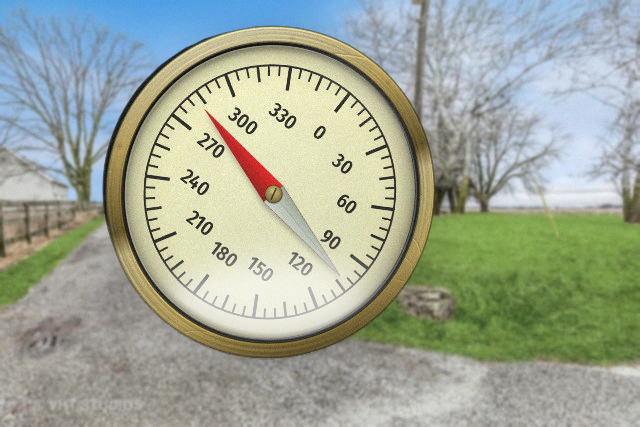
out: **282.5** °
